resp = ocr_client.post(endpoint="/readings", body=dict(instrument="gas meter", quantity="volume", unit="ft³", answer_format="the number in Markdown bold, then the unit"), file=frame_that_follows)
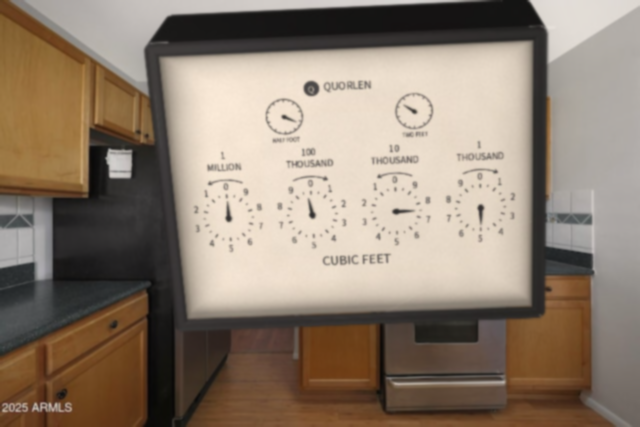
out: **997500** ft³
